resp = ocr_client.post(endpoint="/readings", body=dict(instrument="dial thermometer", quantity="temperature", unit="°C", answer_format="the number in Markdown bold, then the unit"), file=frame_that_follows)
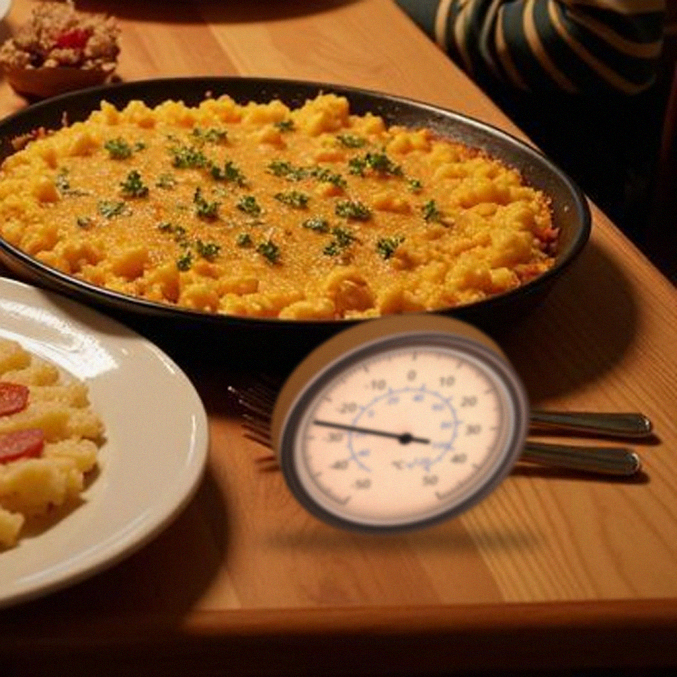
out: **-25** °C
